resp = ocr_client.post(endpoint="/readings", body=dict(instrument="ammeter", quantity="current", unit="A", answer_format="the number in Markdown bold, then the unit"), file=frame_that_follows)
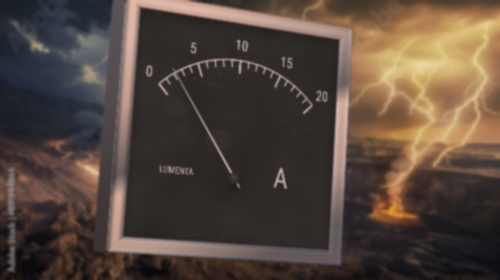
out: **2** A
